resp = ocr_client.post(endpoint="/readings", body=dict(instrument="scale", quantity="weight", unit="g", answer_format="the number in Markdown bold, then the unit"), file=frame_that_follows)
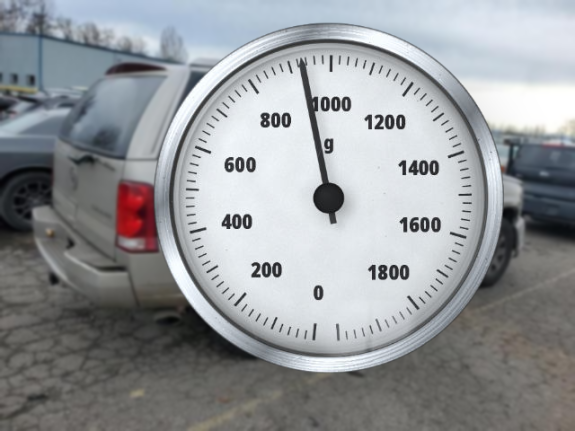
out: **930** g
